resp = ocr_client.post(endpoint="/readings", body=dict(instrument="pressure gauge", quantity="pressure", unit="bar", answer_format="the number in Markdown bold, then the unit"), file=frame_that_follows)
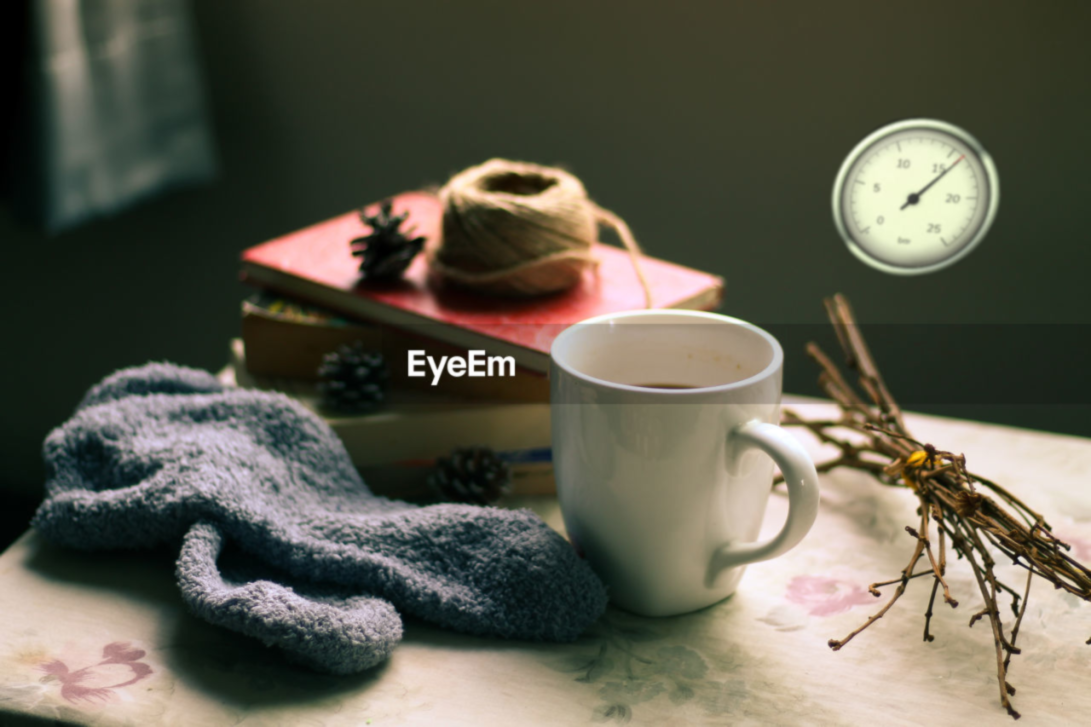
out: **16** bar
